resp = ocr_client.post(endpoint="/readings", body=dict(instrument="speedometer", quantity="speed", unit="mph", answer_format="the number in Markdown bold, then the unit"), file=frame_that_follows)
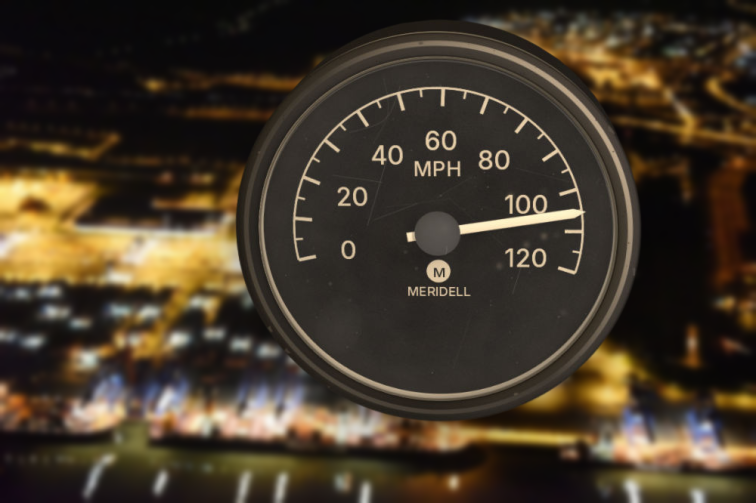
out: **105** mph
